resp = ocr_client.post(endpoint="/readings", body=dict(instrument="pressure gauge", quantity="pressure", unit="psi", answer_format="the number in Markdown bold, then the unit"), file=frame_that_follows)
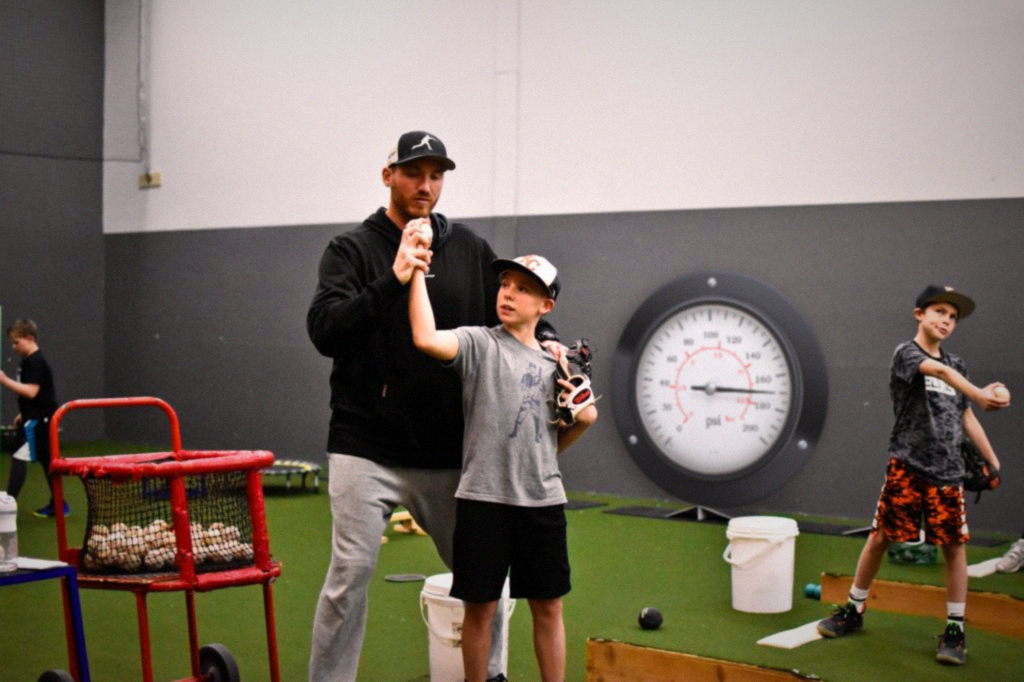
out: **170** psi
